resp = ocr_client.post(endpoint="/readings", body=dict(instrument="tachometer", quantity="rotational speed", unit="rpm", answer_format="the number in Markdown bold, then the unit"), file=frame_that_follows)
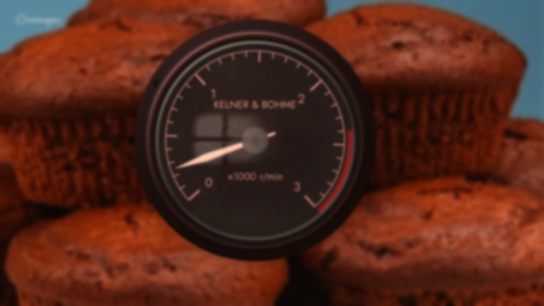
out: **250** rpm
